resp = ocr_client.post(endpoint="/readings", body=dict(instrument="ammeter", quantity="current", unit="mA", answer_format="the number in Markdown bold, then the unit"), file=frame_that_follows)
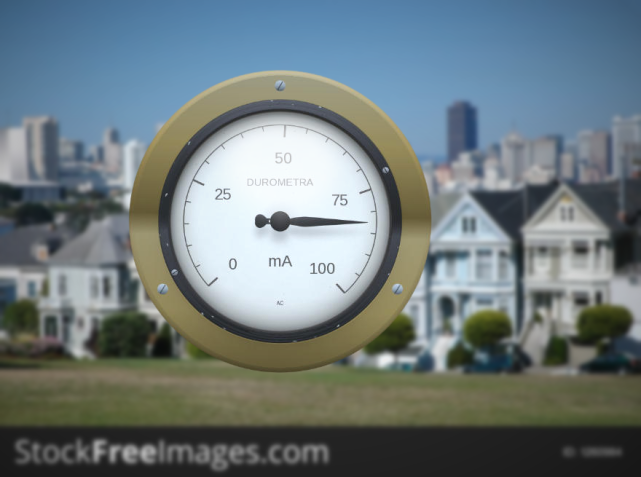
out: **82.5** mA
